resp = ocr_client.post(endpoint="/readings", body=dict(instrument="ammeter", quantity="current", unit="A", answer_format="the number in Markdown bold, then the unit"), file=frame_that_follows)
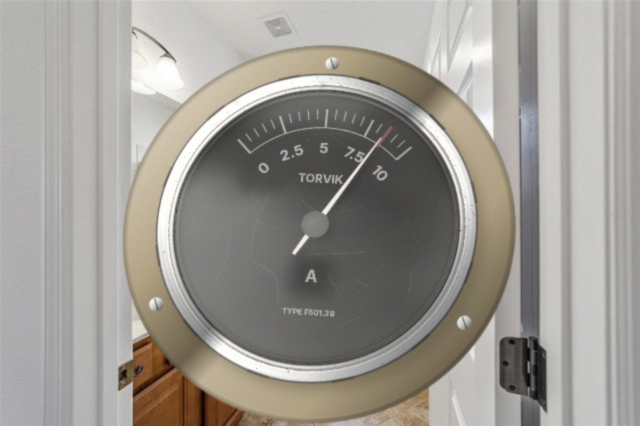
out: **8.5** A
